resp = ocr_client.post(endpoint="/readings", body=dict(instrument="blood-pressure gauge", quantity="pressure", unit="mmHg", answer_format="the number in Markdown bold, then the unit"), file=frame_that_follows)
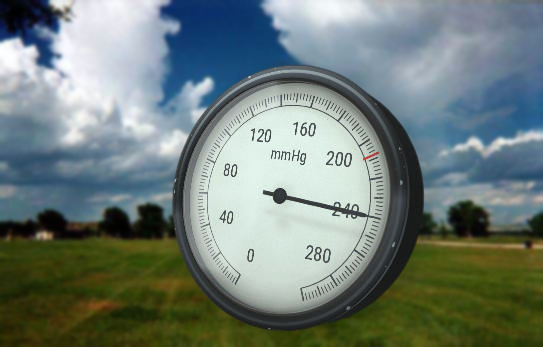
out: **240** mmHg
